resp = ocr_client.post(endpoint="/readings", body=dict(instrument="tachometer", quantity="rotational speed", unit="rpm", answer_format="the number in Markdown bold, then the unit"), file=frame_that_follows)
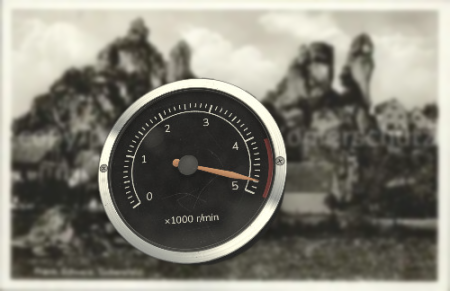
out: **4800** rpm
